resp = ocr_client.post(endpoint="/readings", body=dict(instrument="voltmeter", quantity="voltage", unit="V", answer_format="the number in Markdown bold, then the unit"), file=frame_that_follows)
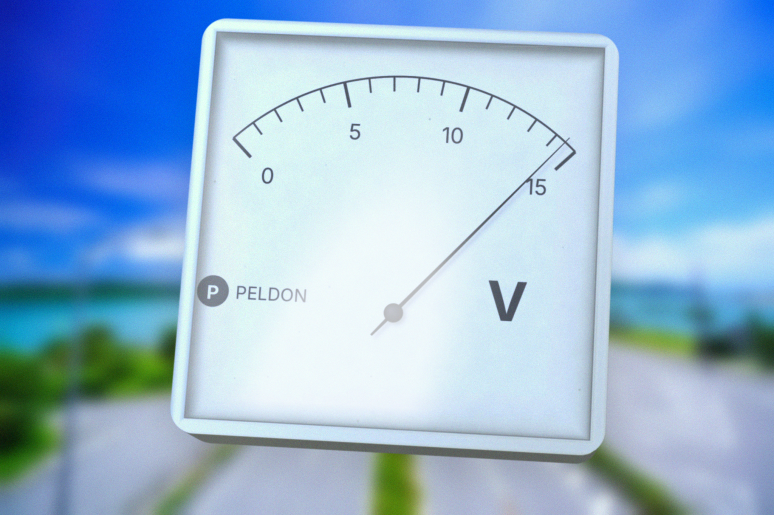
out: **14.5** V
